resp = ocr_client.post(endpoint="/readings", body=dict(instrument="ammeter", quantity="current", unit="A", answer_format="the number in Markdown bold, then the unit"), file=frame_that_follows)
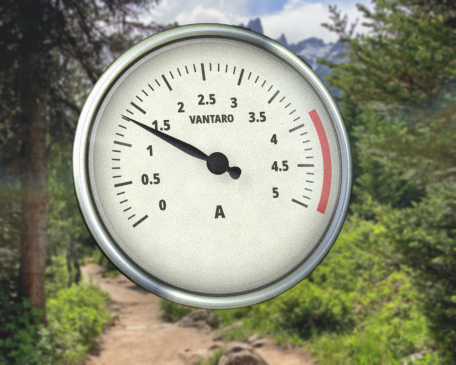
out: **1.3** A
